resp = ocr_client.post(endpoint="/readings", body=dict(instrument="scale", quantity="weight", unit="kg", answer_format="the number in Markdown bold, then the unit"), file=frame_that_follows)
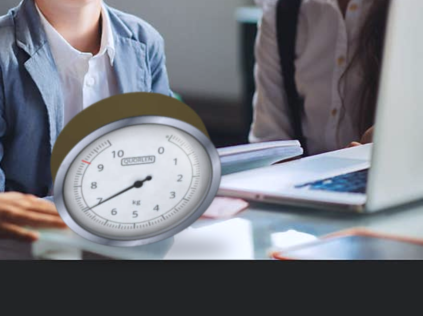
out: **7** kg
